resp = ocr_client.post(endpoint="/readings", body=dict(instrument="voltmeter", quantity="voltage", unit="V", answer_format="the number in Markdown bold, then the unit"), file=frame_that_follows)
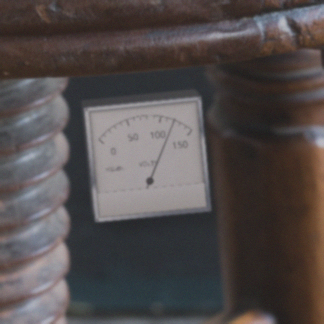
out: **120** V
